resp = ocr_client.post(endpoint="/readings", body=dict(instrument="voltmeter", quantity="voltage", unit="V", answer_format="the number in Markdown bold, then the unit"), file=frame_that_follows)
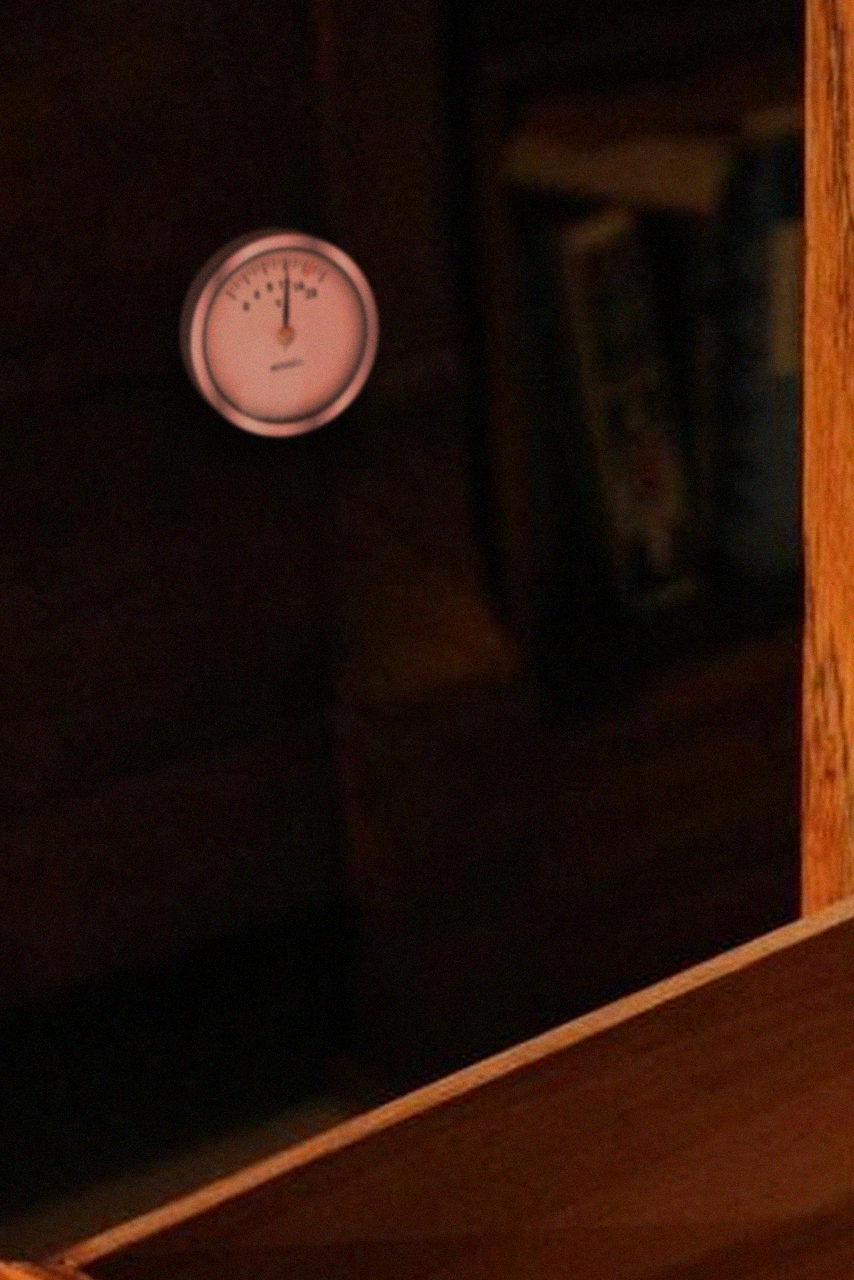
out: **12** V
